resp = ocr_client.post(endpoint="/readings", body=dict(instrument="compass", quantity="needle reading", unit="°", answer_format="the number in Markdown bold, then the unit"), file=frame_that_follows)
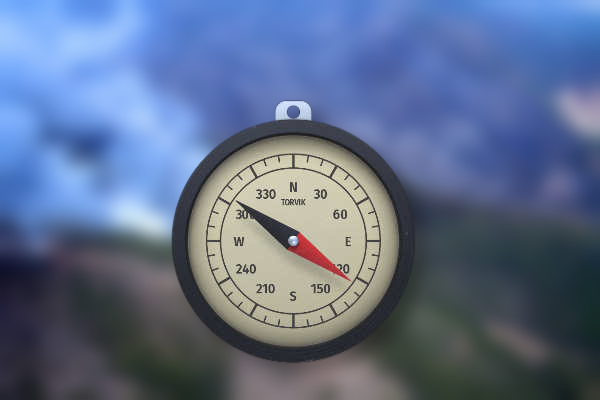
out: **125** °
